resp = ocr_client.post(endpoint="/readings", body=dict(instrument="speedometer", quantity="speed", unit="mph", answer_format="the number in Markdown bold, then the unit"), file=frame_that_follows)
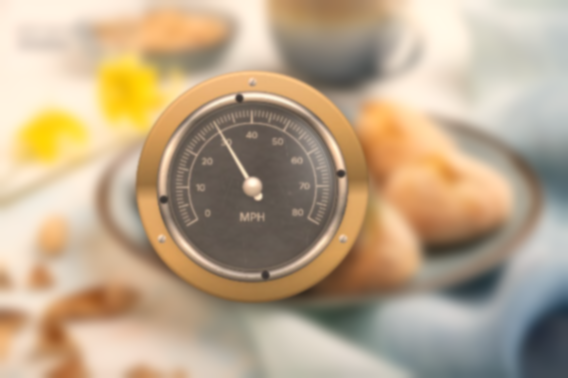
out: **30** mph
